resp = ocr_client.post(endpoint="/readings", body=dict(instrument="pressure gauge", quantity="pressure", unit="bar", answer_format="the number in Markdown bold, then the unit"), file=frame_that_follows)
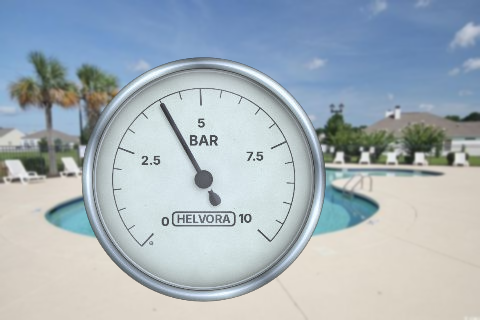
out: **4** bar
